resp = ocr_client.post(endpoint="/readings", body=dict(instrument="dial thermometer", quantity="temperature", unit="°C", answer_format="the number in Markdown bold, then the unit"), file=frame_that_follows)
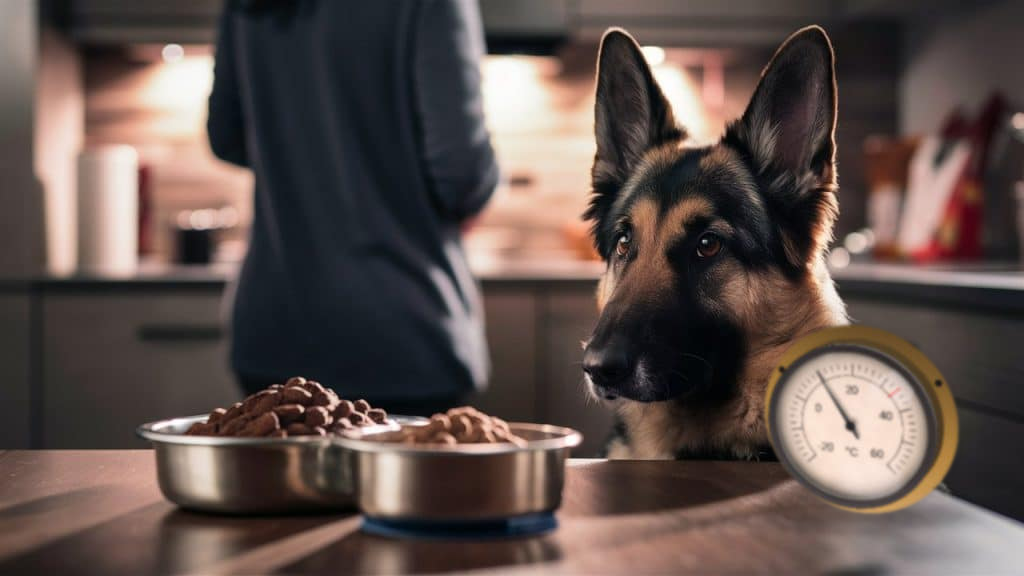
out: **10** °C
